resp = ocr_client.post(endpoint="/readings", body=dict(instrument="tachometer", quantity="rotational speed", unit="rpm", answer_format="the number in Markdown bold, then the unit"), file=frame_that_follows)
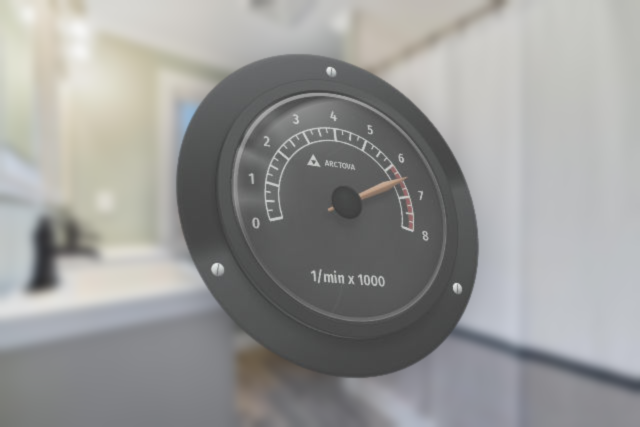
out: **6500** rpm
